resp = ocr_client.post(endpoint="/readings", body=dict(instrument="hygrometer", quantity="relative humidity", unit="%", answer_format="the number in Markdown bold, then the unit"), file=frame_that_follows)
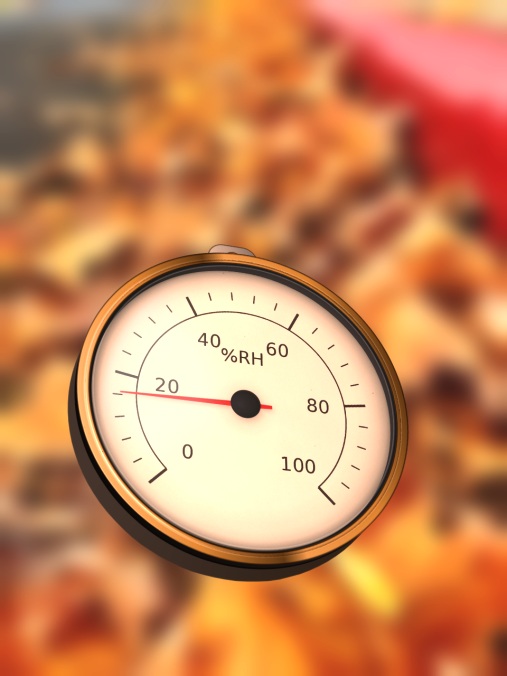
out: **16** %
